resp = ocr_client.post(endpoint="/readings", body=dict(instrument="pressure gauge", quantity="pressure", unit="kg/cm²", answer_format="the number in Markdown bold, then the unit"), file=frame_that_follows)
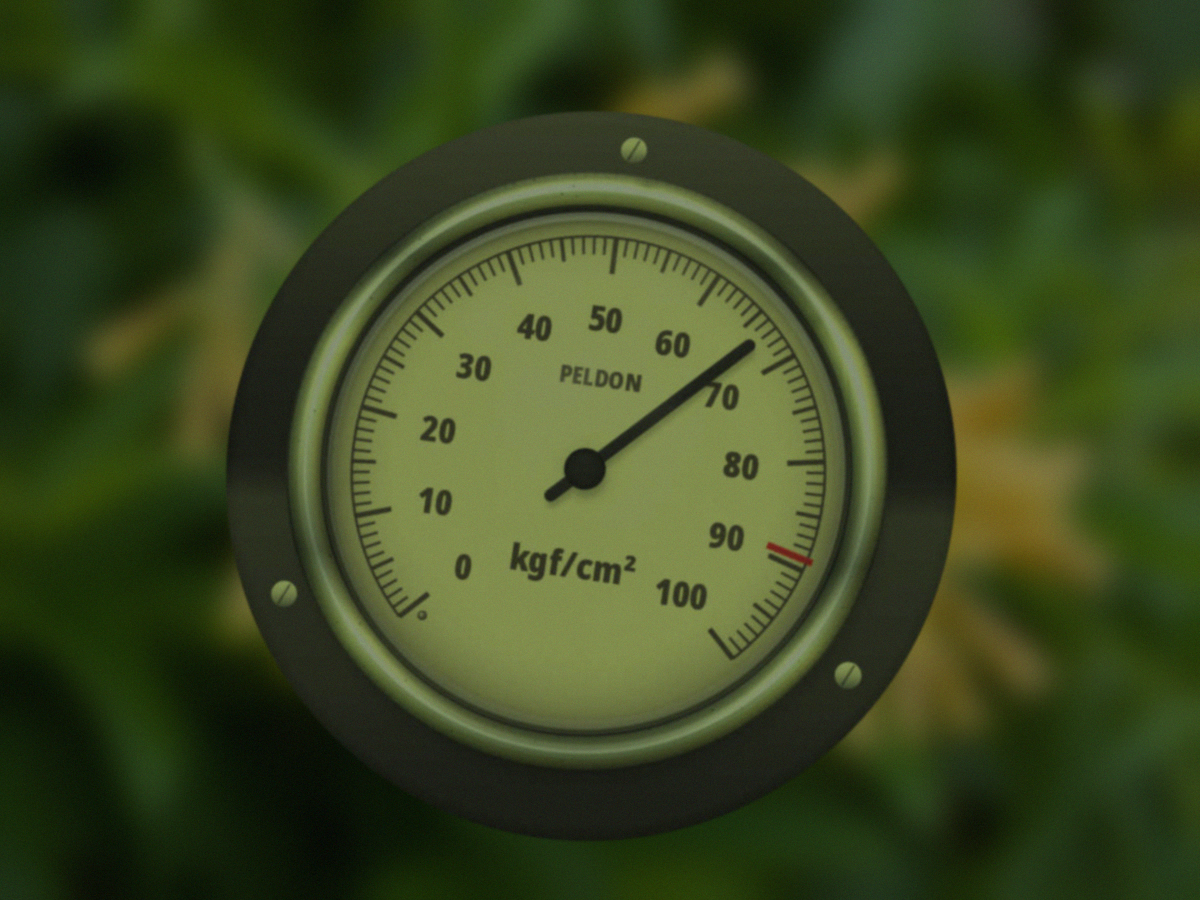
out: **67** kg/cm²
